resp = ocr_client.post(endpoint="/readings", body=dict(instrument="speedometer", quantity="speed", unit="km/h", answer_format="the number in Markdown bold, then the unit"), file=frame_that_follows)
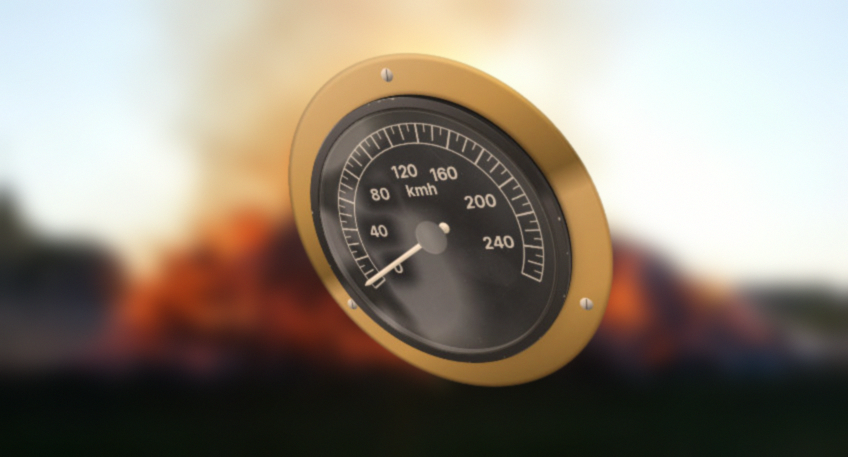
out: **5** km/h
